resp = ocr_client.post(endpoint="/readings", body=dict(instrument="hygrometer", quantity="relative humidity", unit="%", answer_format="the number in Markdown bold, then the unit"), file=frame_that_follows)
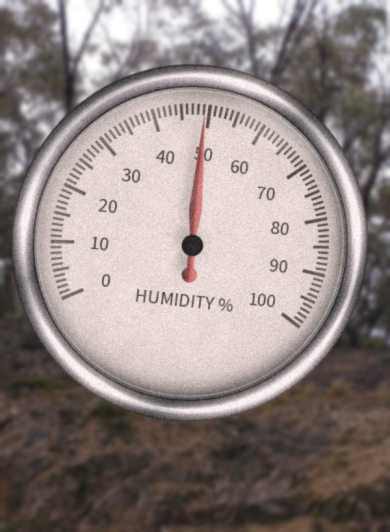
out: **49** %
